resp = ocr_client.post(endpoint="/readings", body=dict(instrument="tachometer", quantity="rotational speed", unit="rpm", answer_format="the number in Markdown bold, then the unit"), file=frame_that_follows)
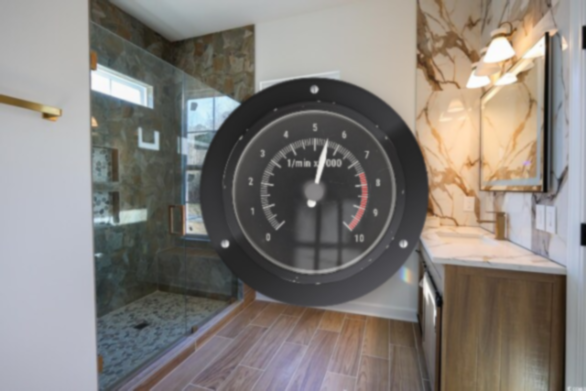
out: **5500** rpm
